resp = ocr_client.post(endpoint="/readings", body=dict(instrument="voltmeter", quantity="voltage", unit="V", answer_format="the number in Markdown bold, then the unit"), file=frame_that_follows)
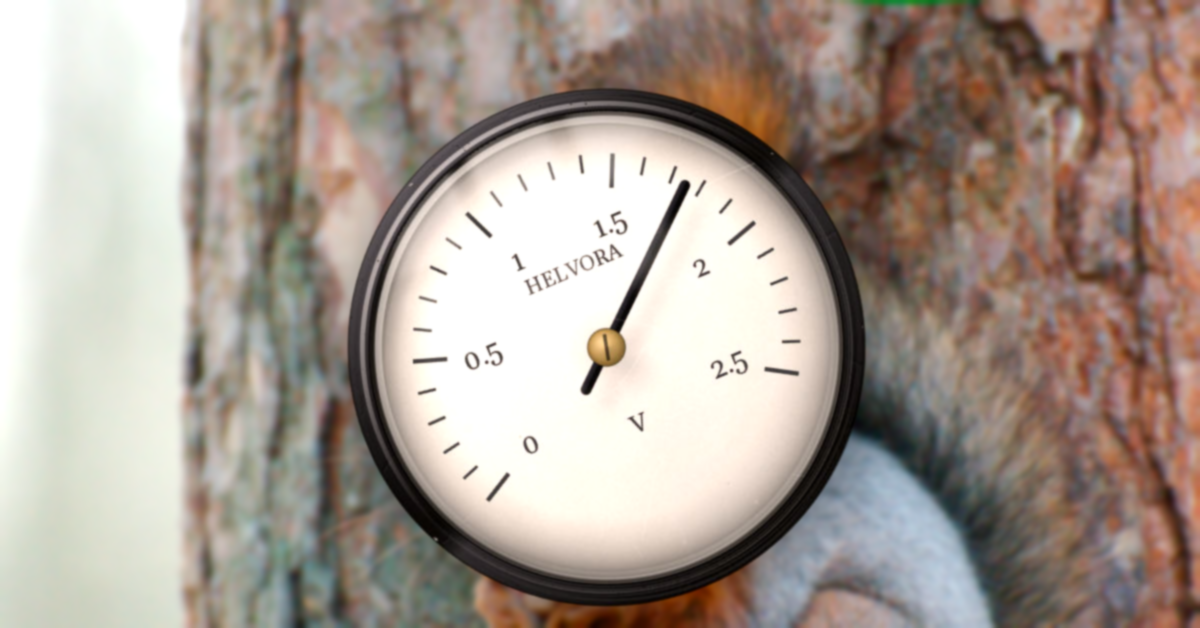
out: **1.75** V
